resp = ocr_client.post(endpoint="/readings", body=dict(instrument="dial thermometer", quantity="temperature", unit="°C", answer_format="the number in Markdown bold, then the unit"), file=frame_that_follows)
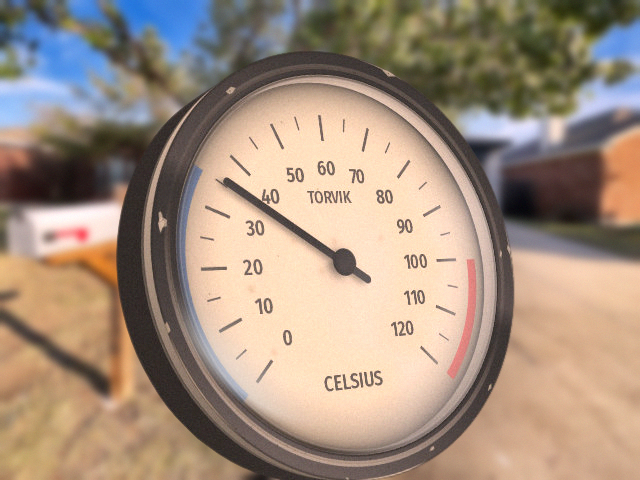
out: **35** °C
